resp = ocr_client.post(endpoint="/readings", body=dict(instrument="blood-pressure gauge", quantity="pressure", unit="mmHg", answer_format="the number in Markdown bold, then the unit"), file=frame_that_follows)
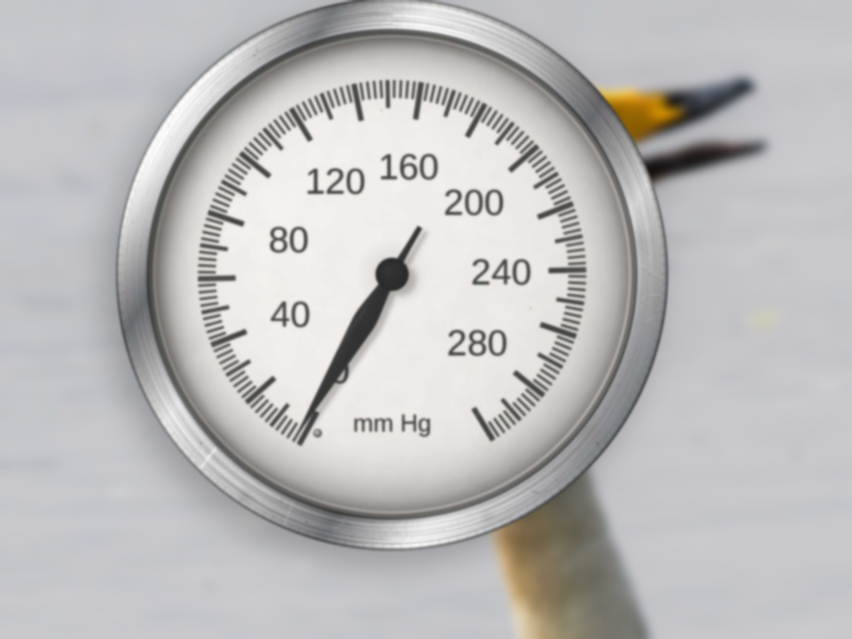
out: **2** mmHg
